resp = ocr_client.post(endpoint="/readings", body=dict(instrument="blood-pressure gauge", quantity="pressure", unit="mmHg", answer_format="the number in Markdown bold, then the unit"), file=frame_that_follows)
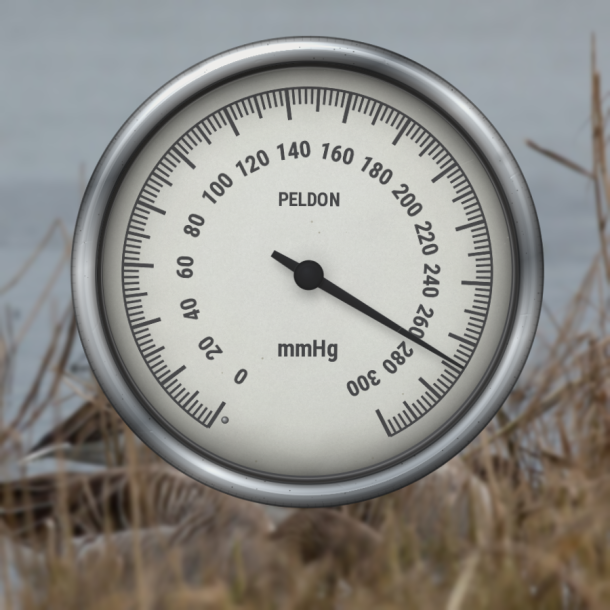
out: **268** mmHg
